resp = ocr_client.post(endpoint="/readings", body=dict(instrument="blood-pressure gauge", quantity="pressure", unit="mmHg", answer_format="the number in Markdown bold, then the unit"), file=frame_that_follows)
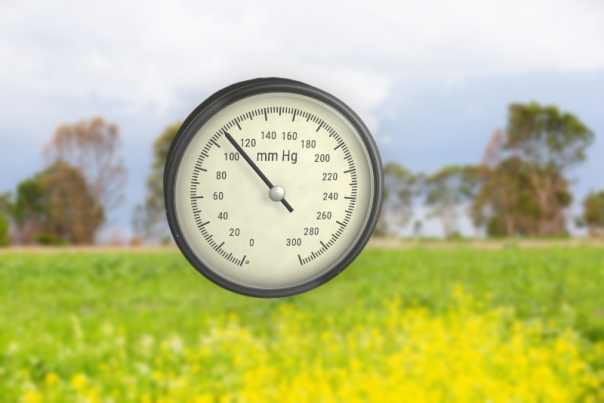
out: **110** mmHg
